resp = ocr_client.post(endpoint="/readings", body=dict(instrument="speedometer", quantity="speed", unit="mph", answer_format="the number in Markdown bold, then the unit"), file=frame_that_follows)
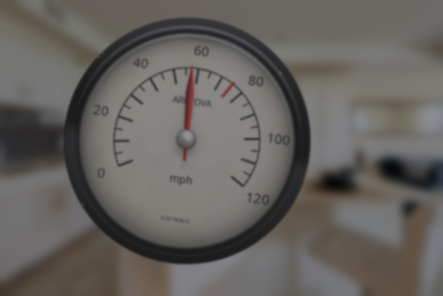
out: **57.5** mph
